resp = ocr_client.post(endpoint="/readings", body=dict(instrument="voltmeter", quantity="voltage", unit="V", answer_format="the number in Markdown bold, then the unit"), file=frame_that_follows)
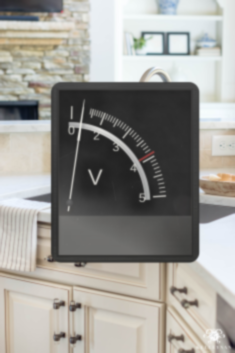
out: **1** V
